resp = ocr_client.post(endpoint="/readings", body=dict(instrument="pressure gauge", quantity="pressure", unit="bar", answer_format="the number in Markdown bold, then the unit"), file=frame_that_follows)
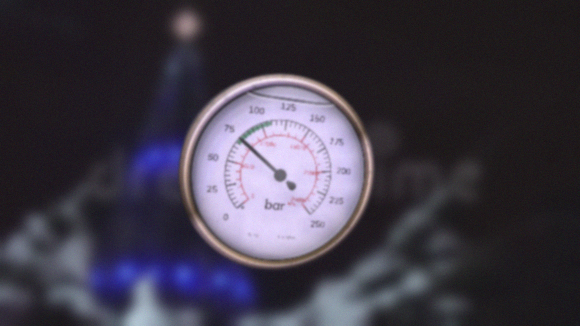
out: **75** bar
